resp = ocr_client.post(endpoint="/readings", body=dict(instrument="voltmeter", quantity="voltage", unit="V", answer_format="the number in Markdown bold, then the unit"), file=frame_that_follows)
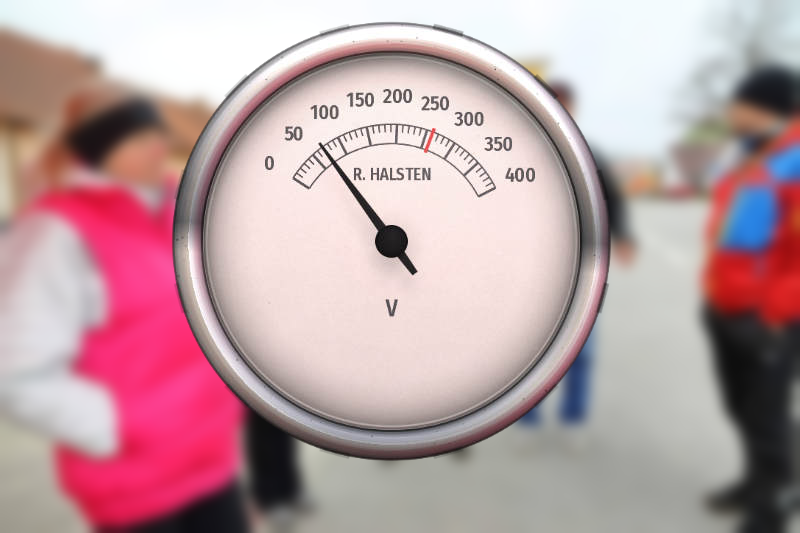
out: **70** V
